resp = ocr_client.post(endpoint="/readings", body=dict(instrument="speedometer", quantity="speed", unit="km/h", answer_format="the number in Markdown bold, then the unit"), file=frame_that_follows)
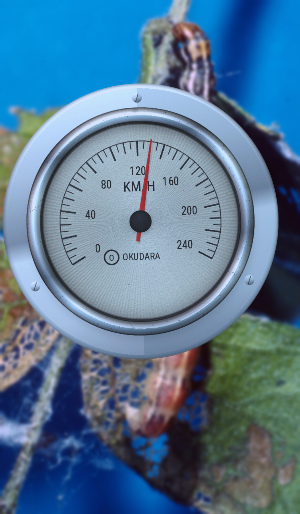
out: **130** km/h
